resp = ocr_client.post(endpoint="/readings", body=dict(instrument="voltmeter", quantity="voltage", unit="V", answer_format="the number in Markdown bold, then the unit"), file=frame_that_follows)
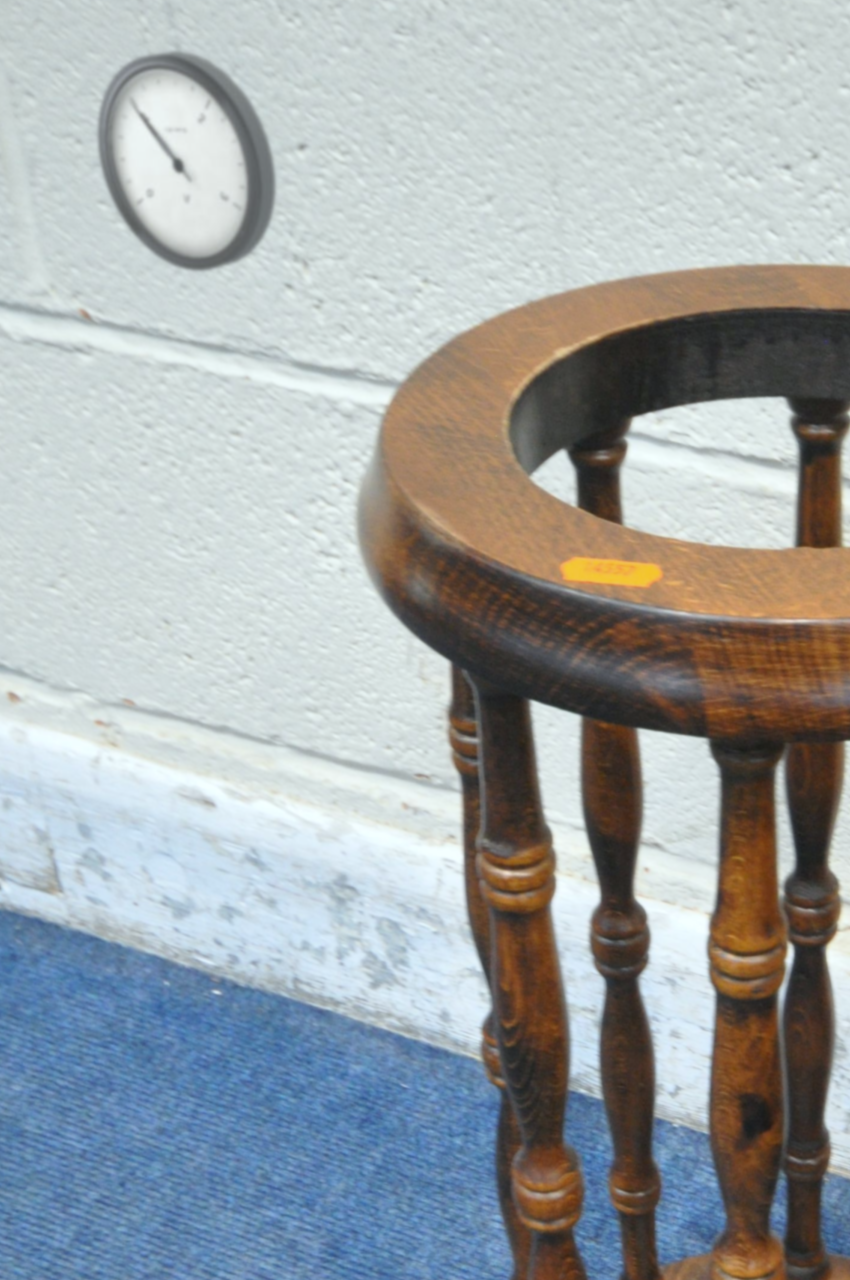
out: **1** V
